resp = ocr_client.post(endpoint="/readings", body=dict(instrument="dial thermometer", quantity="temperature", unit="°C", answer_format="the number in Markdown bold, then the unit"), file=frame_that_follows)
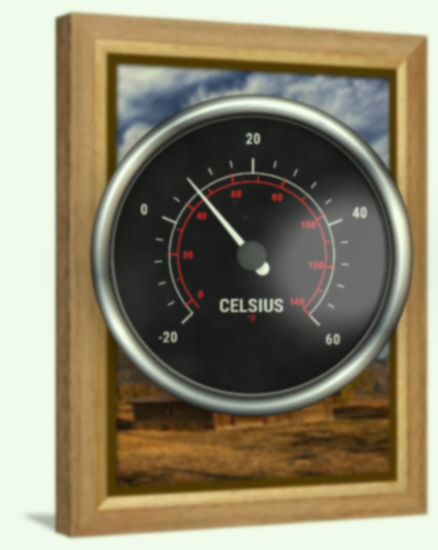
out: **8** °C
